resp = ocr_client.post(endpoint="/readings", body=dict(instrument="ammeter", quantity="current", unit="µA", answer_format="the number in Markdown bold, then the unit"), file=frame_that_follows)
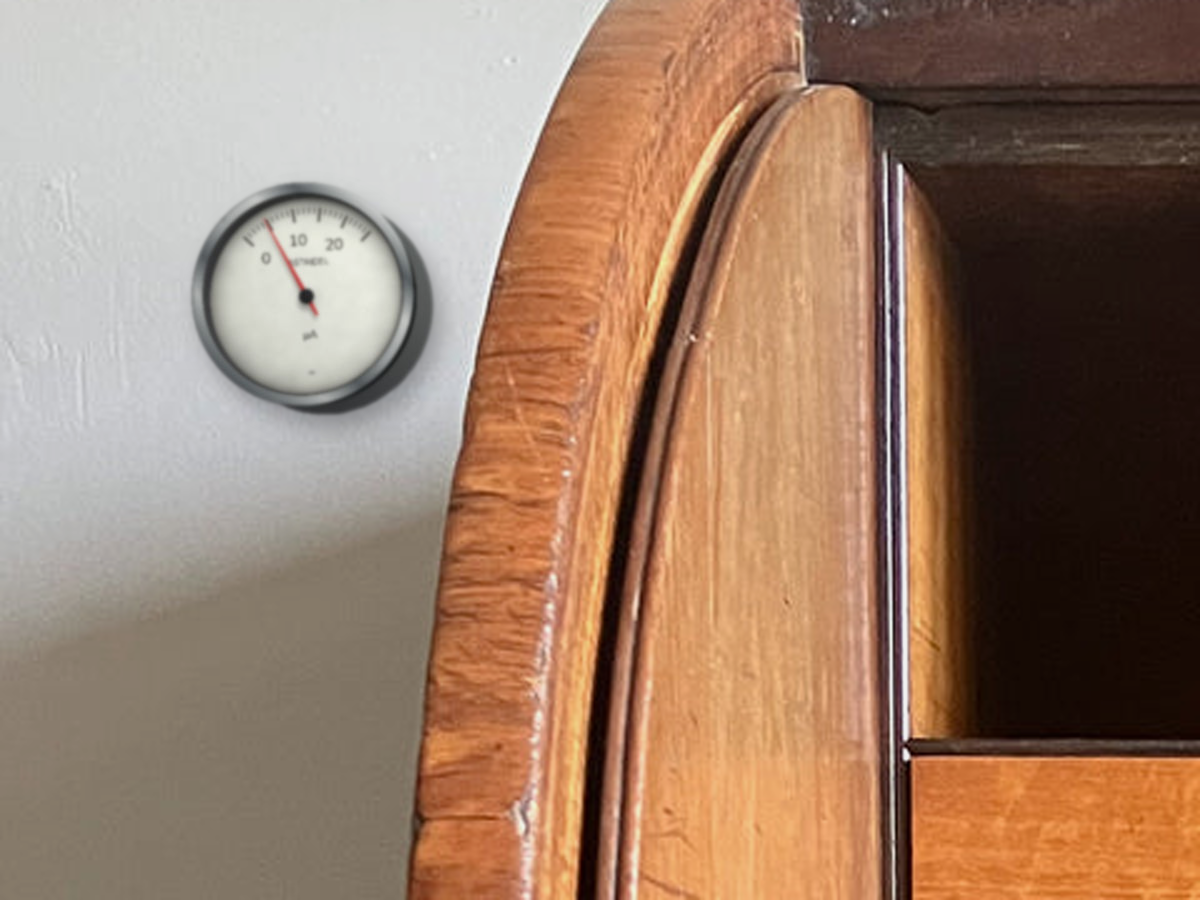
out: **5** µA
